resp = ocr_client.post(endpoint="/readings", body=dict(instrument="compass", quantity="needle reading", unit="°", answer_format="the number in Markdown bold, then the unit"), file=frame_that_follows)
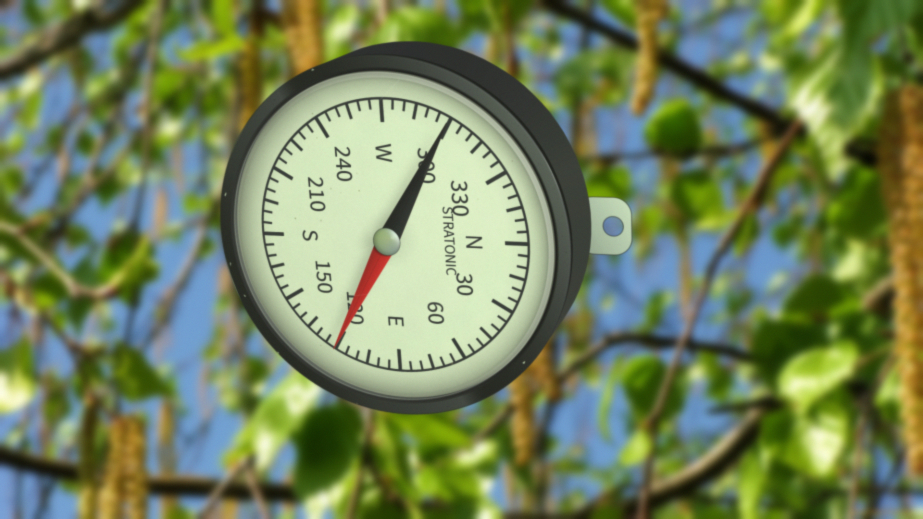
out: **120** °
